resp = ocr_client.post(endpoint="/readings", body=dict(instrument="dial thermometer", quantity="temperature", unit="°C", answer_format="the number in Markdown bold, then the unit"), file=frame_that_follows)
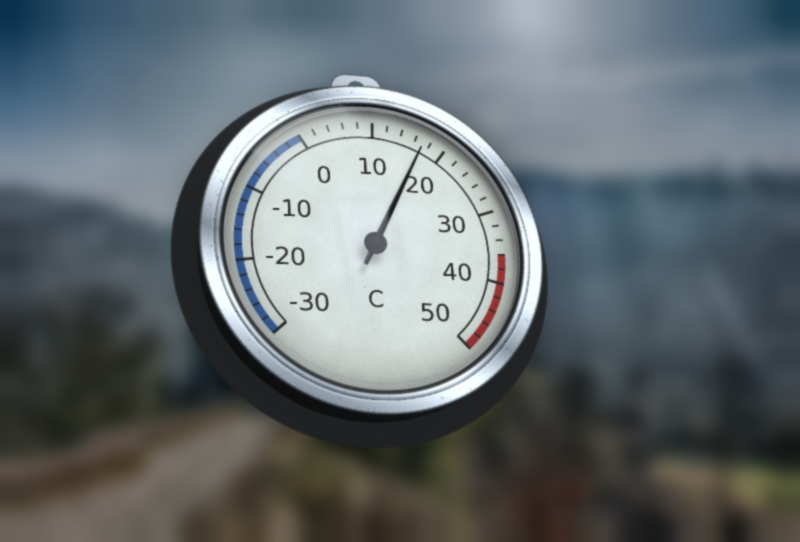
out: **17** °C
